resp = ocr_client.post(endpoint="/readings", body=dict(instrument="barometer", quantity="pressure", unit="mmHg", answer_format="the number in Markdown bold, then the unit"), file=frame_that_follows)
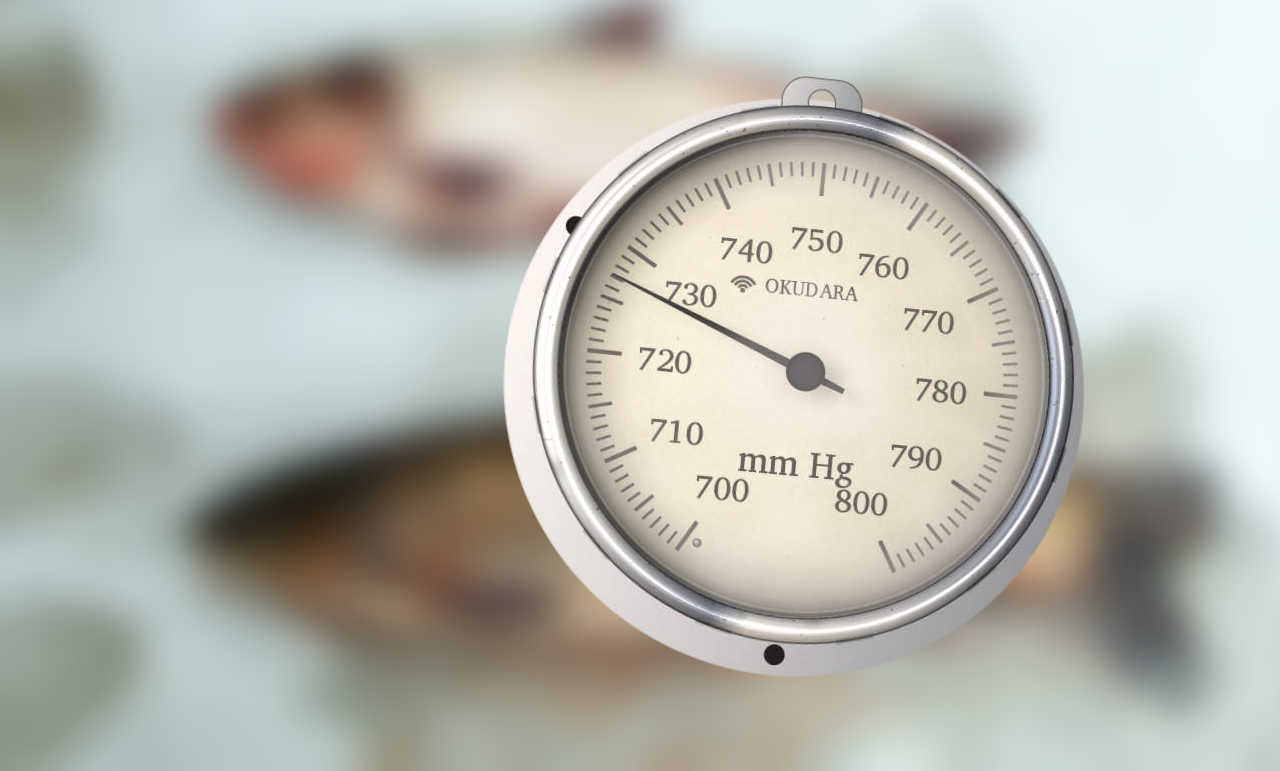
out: **727** mmHg
